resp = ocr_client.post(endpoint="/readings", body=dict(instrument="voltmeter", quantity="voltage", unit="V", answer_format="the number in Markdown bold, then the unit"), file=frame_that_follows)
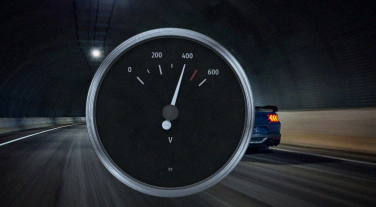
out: **400** V
